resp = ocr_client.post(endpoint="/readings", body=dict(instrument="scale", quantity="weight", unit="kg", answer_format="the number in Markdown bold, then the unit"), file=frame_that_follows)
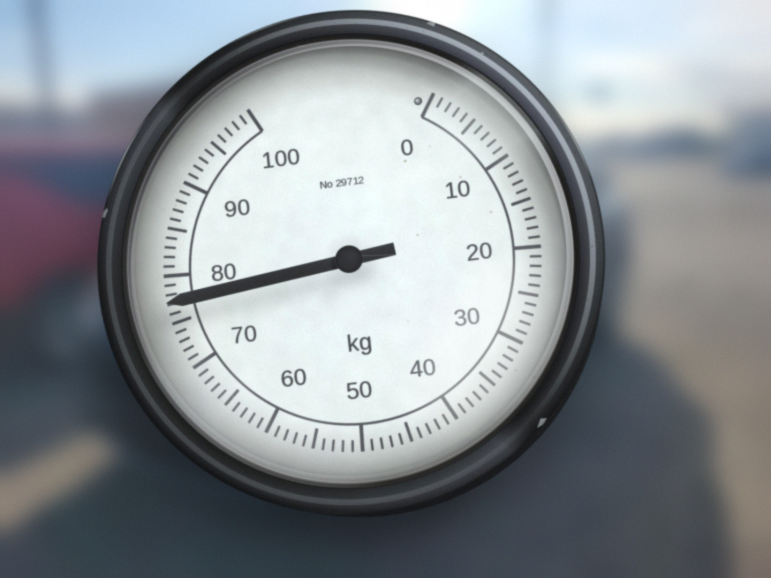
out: **77** kg
